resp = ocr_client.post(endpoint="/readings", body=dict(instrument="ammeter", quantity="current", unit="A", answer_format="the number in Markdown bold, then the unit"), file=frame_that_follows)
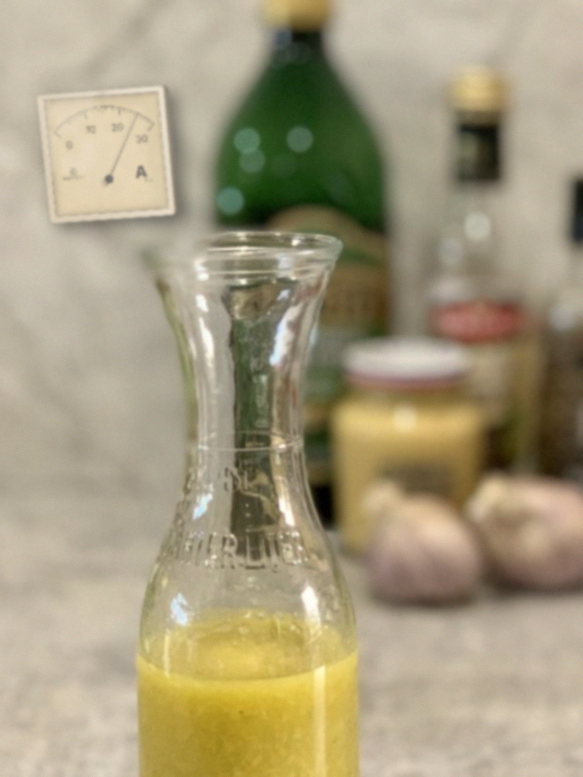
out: **25** A
